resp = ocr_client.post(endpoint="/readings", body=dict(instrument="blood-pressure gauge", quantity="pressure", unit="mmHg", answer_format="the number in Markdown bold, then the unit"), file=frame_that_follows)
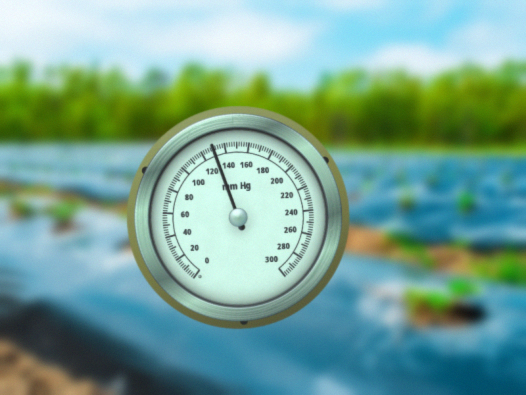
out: **130** mmHg
